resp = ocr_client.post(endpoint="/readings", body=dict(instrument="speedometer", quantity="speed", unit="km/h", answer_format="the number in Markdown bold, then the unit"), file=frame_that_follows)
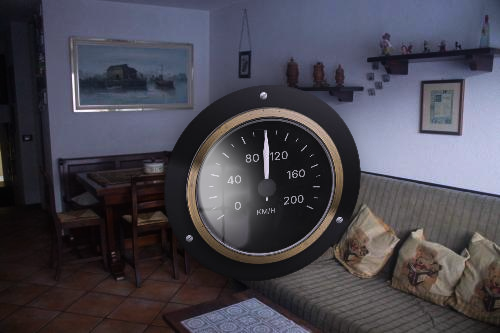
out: **100** km/h
